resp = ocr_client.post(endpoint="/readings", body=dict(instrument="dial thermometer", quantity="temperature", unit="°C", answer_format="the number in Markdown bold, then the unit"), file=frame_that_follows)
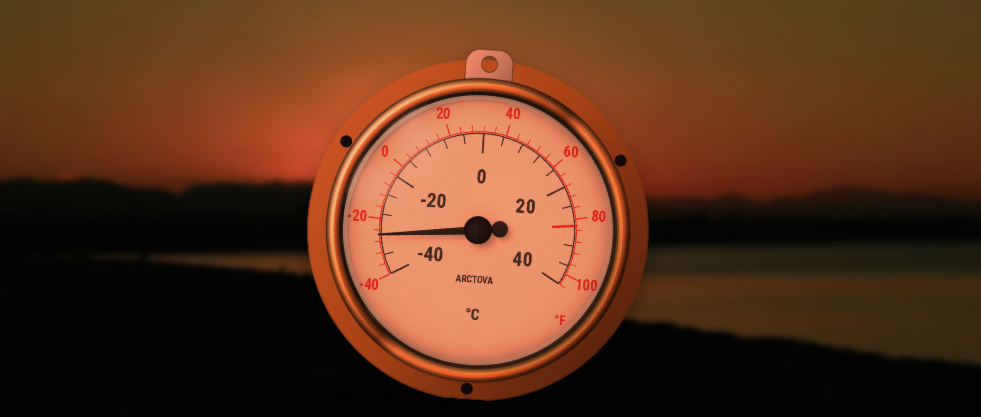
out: **-32** °C
